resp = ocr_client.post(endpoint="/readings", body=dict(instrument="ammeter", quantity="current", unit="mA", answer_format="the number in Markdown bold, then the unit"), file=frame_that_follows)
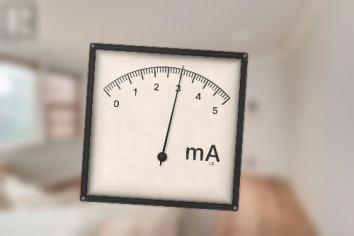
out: **3** mA
